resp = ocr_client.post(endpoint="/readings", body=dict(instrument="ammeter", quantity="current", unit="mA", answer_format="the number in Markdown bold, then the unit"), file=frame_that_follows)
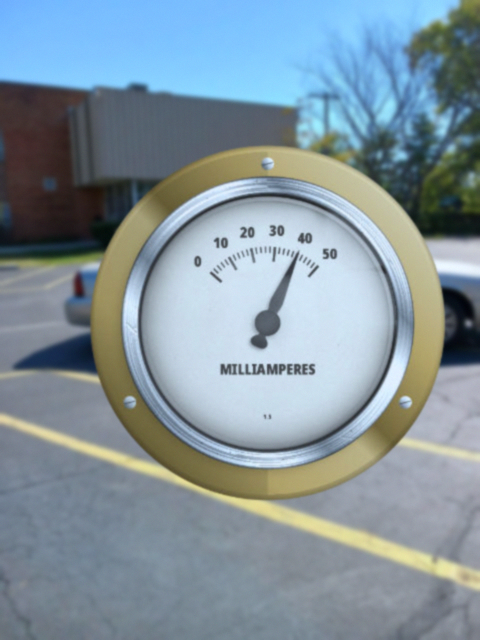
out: **40** mA
